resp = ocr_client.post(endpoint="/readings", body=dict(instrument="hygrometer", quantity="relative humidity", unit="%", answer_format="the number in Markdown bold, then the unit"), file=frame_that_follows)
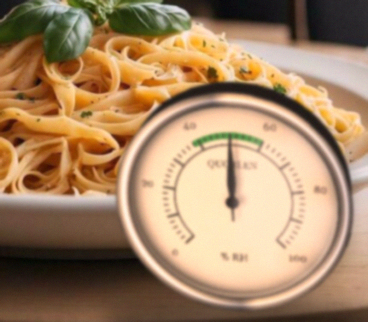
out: **50** %
